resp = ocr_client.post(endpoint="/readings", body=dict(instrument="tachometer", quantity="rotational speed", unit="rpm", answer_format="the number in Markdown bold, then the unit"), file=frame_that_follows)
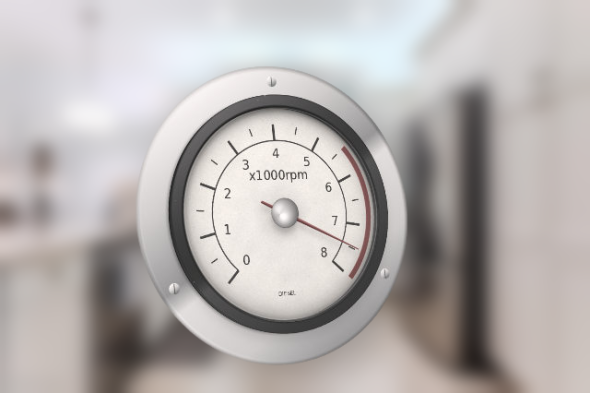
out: **7500** rpm
